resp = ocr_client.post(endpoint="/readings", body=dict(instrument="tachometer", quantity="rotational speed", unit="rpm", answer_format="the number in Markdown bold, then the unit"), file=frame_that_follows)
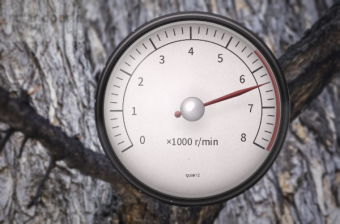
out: **6400** rpm
